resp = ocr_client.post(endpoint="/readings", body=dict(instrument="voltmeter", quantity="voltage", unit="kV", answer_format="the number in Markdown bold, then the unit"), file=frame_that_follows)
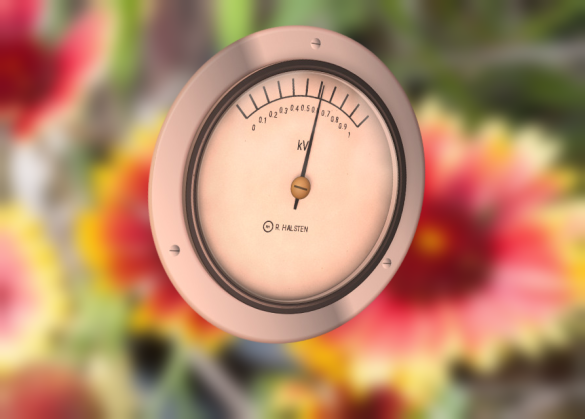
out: **0.6** kV
